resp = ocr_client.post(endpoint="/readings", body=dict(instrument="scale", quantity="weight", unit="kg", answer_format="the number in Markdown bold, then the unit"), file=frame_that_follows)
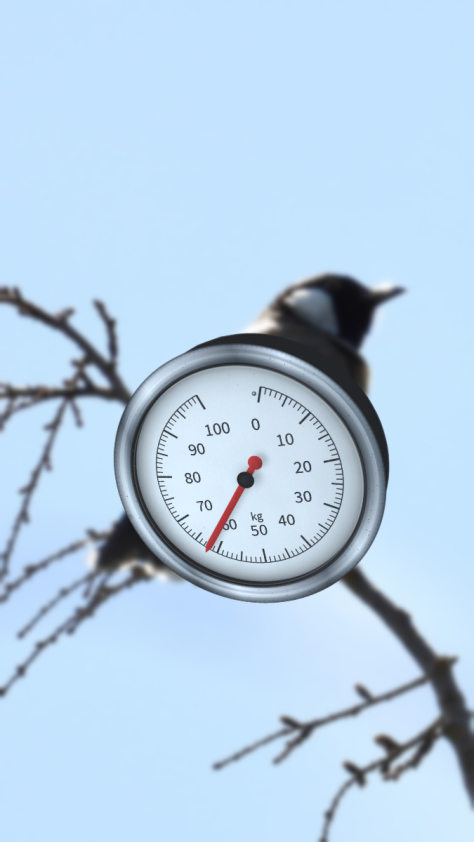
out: **62** kg
